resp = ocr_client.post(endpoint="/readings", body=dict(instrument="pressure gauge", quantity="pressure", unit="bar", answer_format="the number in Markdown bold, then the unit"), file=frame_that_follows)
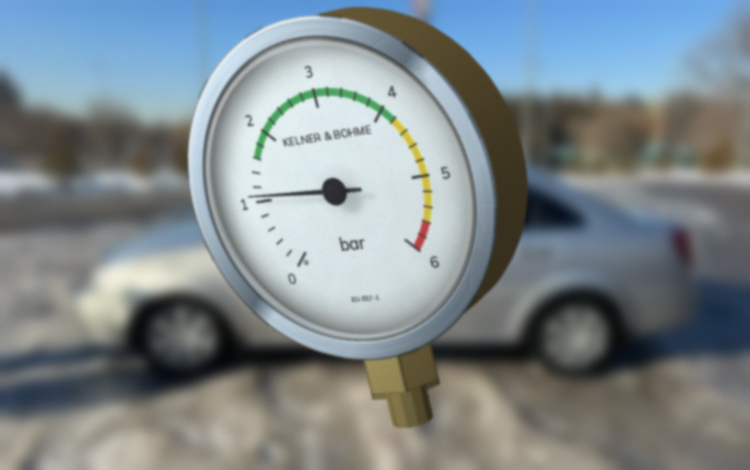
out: **1.1** bar
